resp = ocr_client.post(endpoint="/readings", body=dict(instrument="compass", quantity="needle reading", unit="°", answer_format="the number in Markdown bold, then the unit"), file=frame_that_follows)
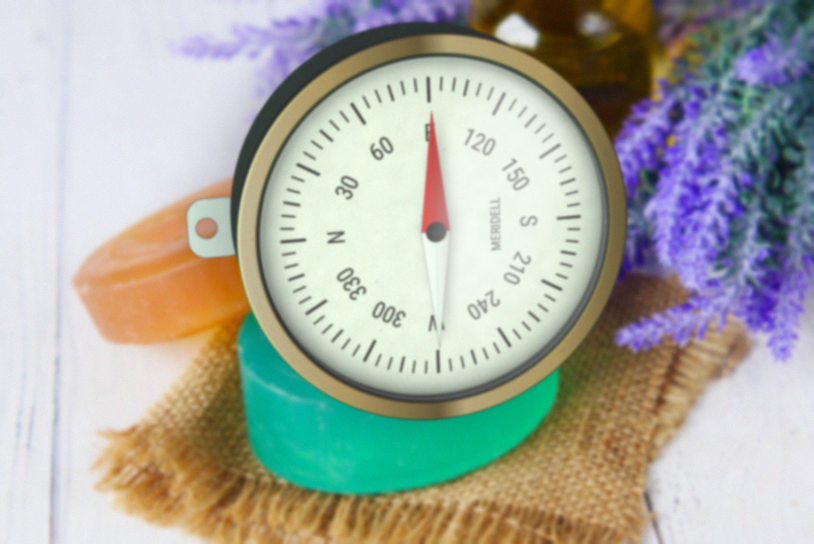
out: **90** °
